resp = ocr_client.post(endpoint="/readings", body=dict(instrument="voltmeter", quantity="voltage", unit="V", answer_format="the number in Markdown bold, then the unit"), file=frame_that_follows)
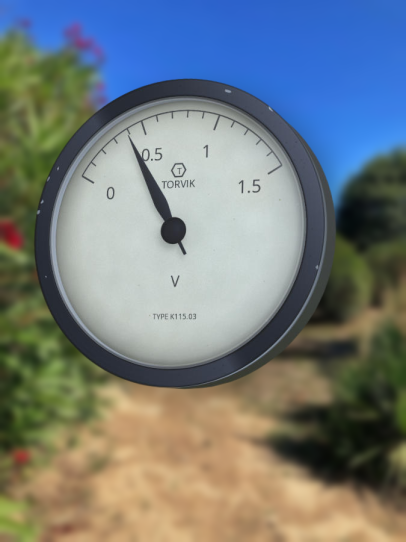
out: **0.4** V
